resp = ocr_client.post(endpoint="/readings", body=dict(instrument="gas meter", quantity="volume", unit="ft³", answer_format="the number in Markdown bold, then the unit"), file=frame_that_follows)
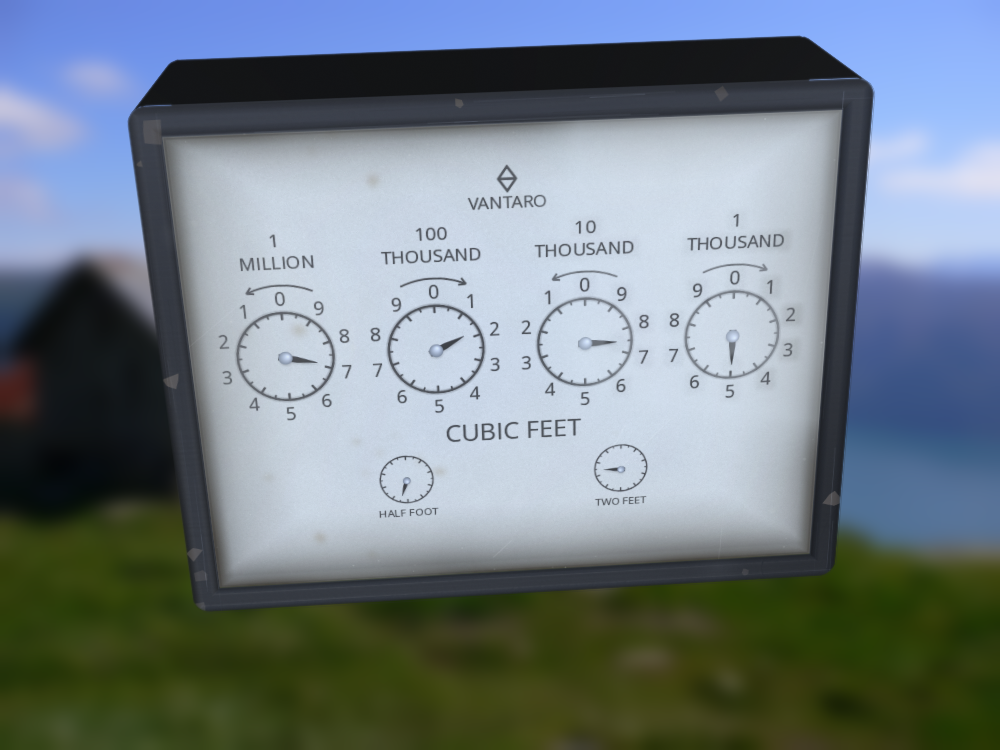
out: **717500** ft³
